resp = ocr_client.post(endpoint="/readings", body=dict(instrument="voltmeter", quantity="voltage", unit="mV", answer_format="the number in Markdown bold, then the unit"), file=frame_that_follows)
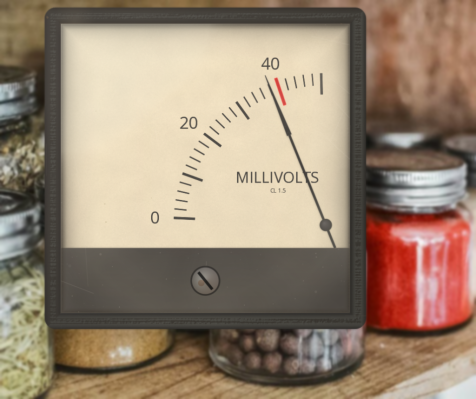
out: **38** mV
